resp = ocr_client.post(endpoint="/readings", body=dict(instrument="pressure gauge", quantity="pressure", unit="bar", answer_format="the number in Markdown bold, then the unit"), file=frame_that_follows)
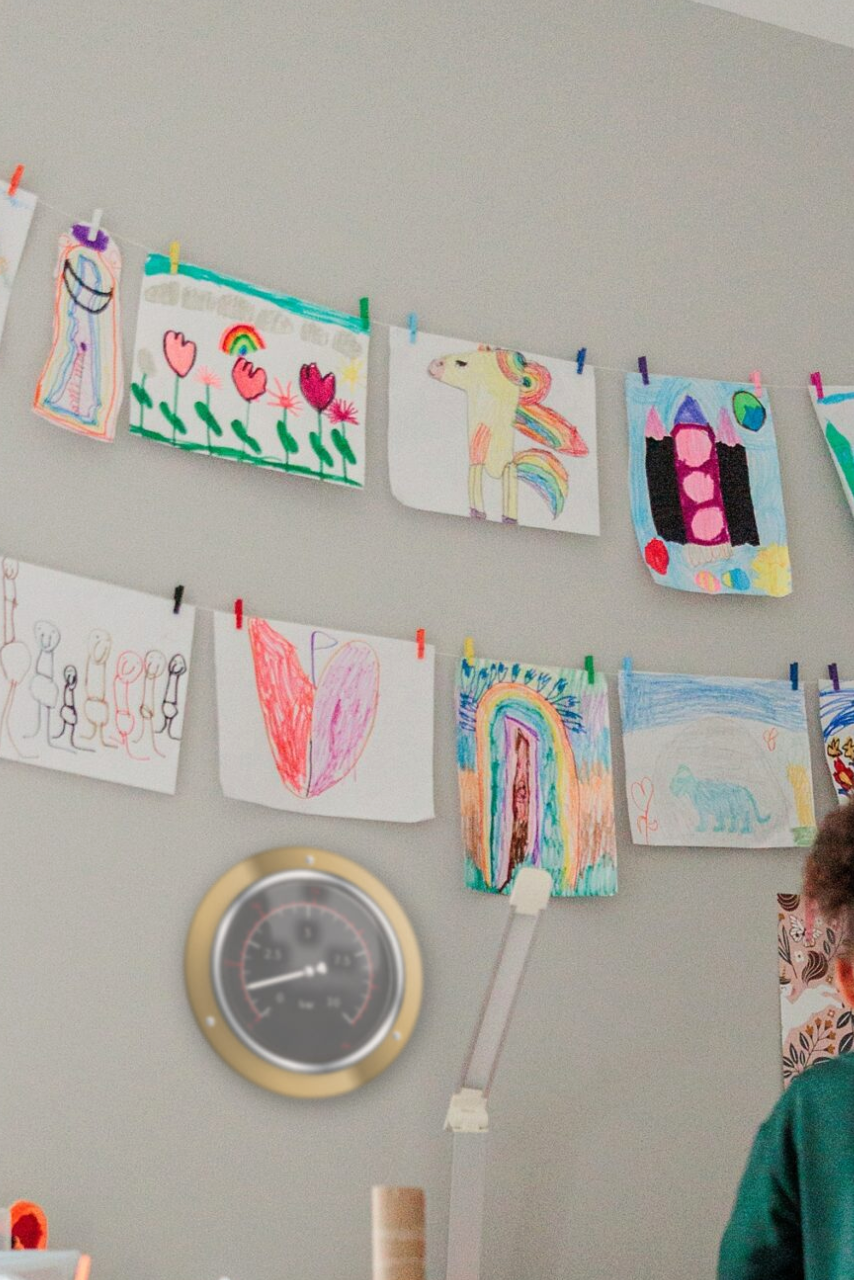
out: **1** bar
